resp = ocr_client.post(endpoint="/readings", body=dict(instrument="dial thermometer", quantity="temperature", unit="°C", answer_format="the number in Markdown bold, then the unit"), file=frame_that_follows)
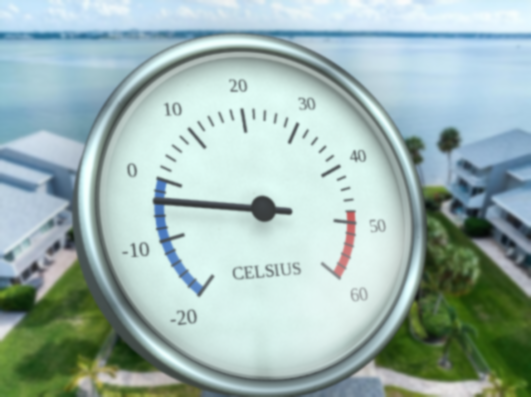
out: **-4** °C
